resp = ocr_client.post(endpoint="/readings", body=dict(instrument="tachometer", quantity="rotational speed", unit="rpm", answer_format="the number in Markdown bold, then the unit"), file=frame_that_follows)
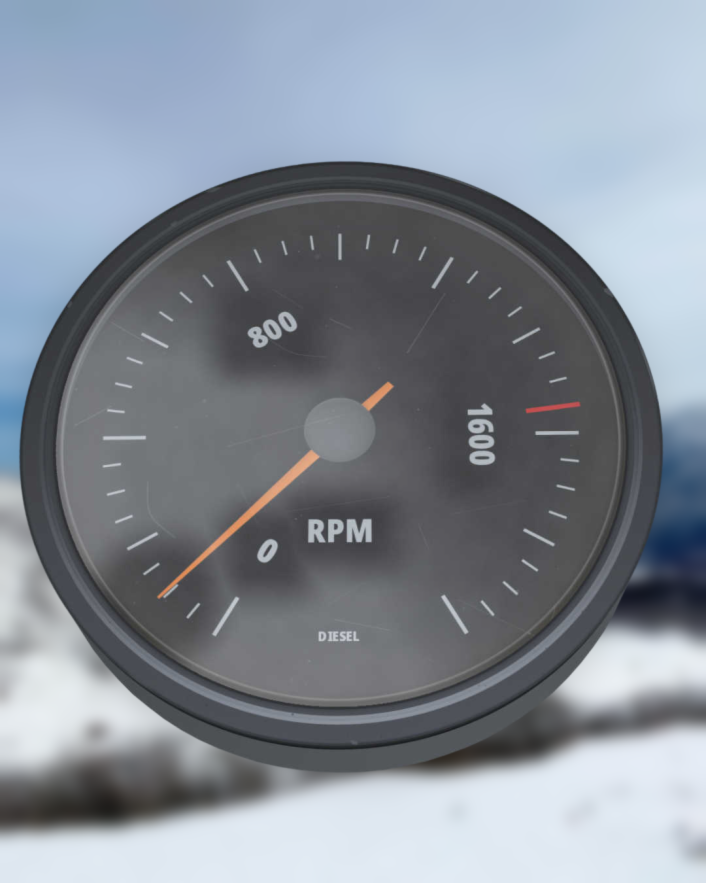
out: **100** rpm
